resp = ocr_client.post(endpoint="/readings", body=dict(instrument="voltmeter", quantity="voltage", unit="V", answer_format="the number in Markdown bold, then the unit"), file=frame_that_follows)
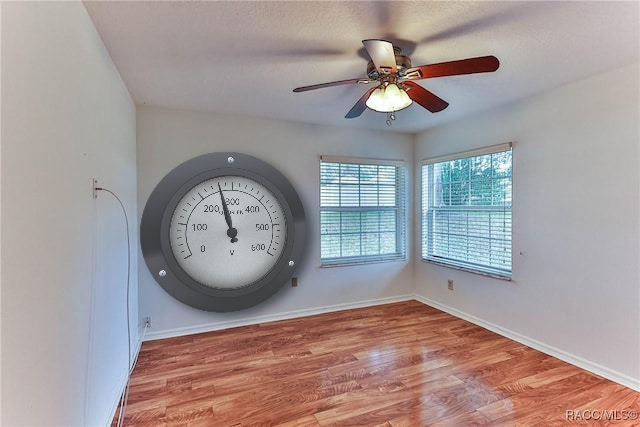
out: **260** V
